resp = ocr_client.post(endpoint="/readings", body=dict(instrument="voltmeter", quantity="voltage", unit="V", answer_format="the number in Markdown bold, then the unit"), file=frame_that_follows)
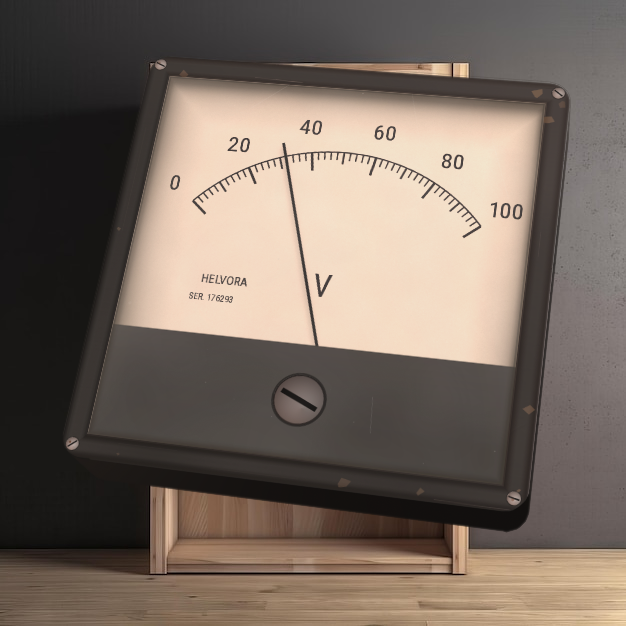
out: **32** V
